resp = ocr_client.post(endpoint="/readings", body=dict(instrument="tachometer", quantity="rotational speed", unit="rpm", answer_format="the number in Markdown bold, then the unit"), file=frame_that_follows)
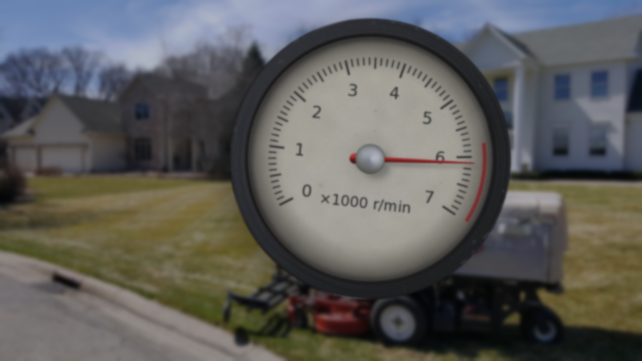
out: **6100** rpm
